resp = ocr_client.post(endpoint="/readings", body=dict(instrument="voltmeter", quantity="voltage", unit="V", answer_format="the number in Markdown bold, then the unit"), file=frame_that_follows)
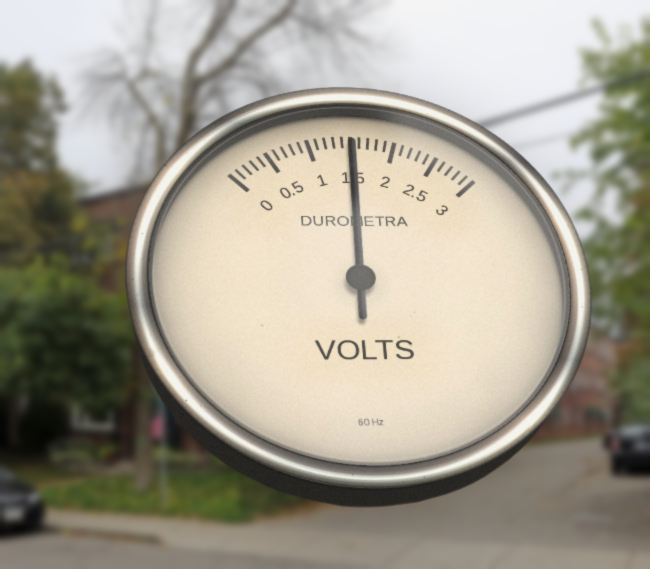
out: **1.5** V
